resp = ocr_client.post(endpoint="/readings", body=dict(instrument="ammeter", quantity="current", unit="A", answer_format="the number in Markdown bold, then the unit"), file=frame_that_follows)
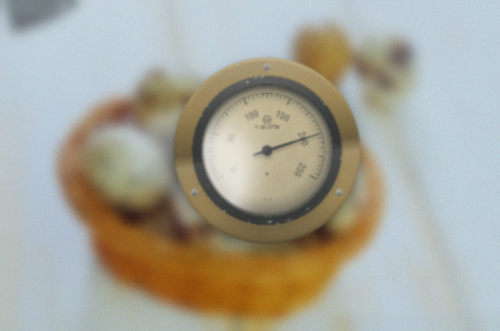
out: **200** A
